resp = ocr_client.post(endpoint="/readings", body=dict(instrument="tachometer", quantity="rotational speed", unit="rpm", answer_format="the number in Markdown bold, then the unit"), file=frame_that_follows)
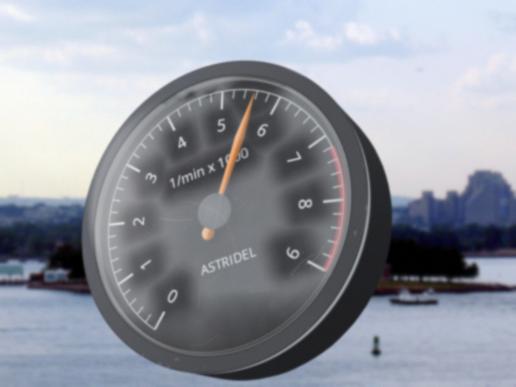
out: **5600** rpm
